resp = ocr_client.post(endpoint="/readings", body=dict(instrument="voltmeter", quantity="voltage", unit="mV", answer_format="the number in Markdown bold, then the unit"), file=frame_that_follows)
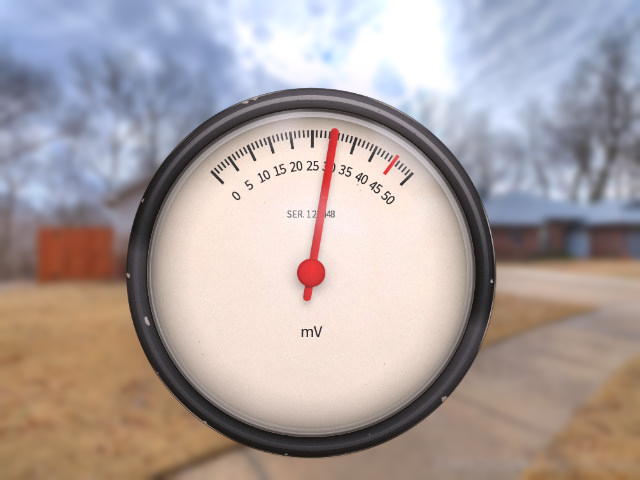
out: **30** mV
